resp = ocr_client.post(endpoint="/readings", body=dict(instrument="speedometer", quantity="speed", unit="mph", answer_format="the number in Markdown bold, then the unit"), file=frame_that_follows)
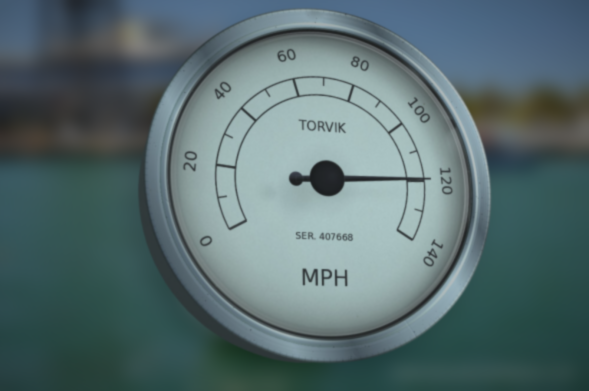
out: **120** mph
